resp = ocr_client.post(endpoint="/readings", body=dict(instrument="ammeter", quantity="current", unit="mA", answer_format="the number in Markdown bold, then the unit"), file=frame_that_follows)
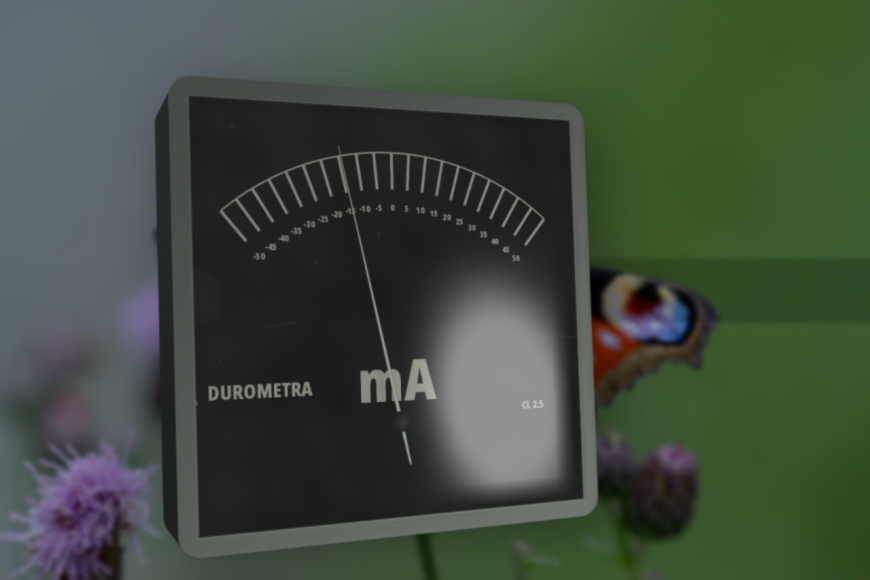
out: **-15** mA
